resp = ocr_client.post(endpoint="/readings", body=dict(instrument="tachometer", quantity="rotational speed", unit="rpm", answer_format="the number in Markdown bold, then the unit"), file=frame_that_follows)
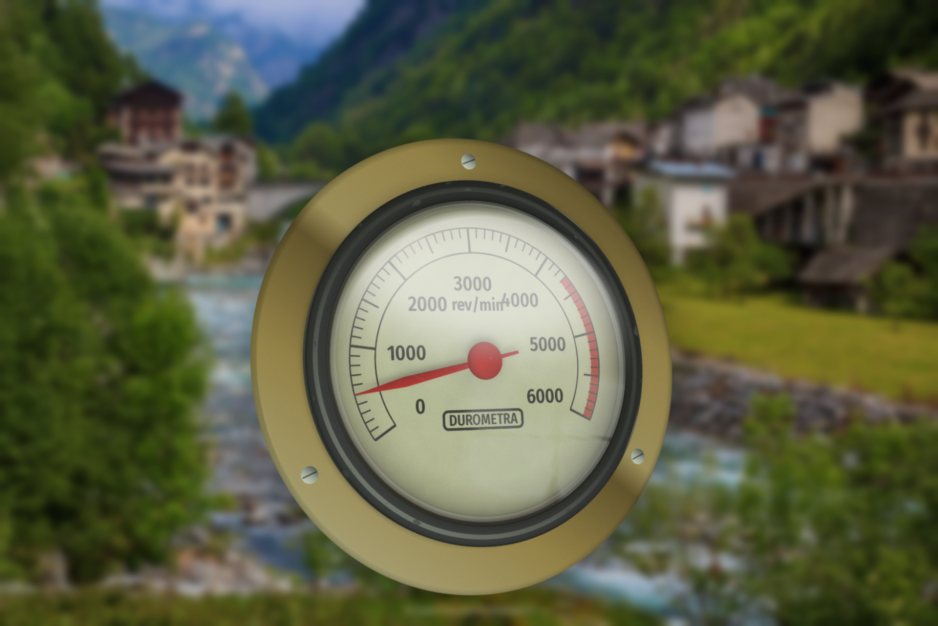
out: **500** rpm
